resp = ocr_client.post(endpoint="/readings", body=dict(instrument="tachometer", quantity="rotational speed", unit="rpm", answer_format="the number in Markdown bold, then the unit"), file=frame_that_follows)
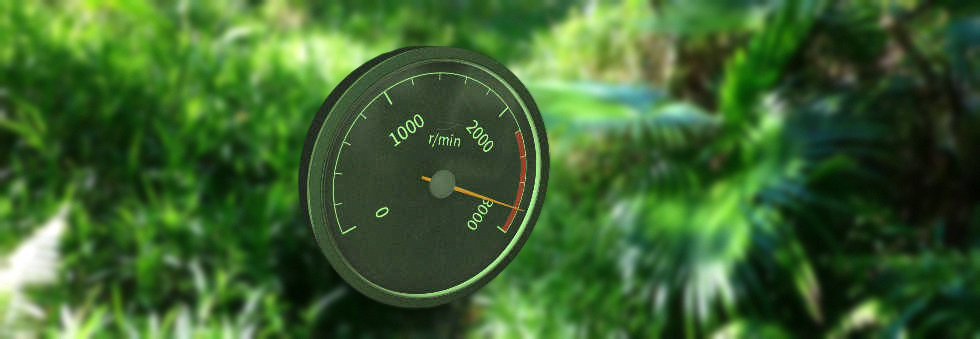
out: **2800** rpm
